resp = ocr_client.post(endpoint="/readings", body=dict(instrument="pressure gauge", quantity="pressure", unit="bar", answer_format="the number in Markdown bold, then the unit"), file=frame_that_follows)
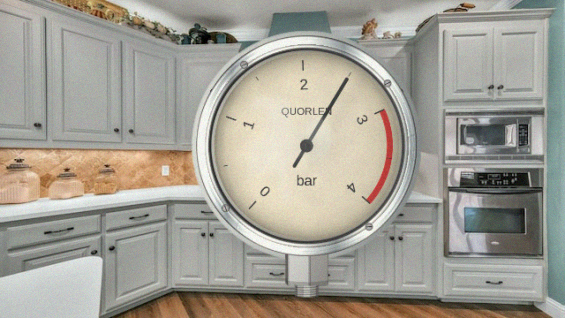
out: **2.5** bar
